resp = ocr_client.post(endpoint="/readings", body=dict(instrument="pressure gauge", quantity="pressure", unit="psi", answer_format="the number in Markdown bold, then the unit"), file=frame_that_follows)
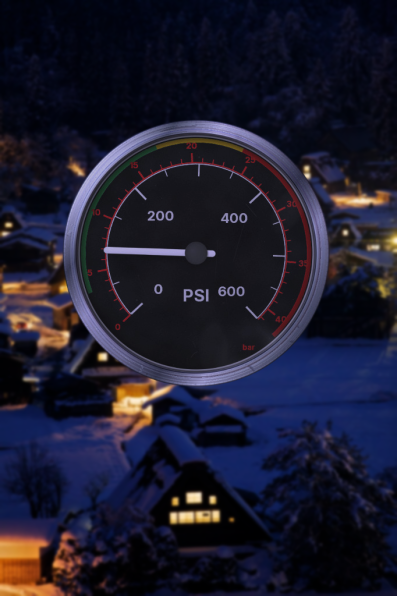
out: **100** psi
